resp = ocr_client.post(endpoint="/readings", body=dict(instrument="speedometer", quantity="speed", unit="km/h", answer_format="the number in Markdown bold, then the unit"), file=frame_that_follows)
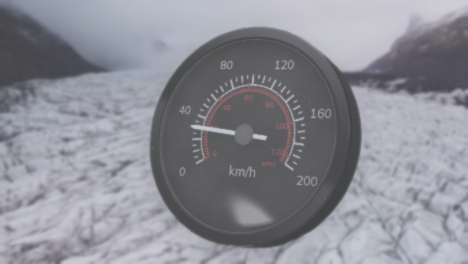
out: **30** km/h
